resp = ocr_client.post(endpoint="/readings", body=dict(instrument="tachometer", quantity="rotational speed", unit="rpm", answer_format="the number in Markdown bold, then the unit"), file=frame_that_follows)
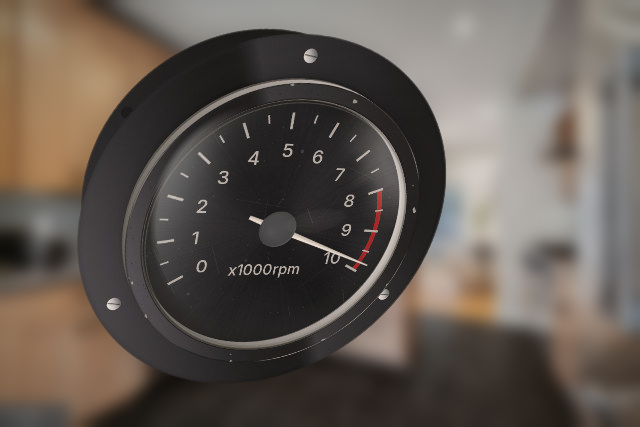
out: **9750** rpm
